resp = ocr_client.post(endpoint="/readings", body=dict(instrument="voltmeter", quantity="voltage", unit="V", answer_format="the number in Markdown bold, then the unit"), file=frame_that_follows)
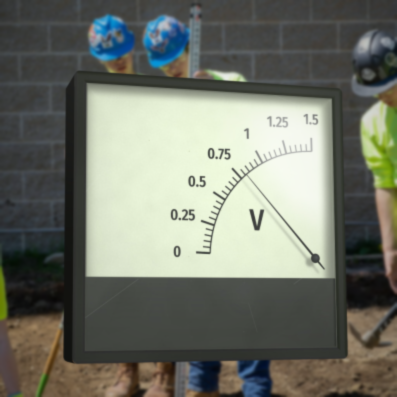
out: **0.8** V
